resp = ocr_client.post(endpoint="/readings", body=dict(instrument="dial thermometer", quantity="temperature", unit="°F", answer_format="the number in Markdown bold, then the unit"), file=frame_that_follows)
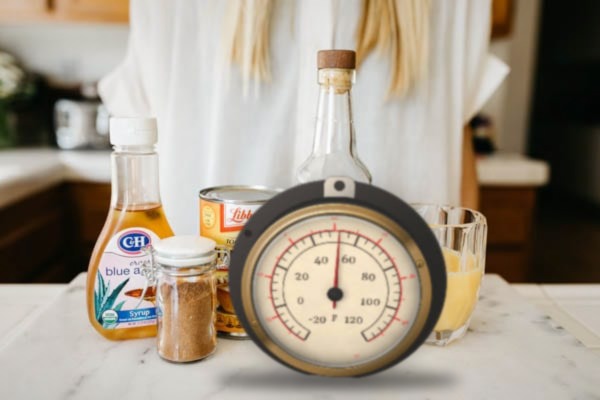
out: **52** °F
